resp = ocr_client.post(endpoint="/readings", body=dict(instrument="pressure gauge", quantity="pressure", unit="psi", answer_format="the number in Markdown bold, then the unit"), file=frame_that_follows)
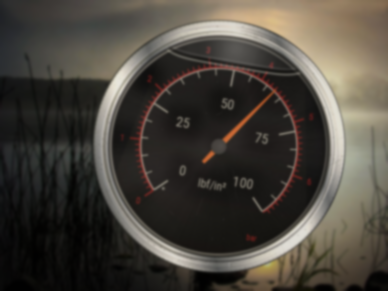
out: **62.5** psi
